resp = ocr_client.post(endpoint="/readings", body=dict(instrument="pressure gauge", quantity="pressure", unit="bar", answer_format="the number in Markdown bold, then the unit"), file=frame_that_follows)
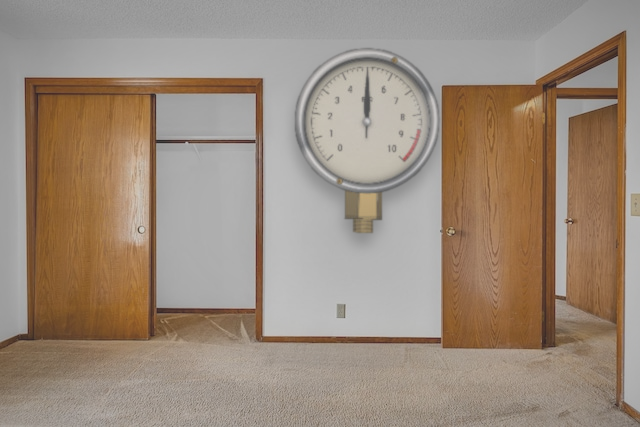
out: **5** bar
